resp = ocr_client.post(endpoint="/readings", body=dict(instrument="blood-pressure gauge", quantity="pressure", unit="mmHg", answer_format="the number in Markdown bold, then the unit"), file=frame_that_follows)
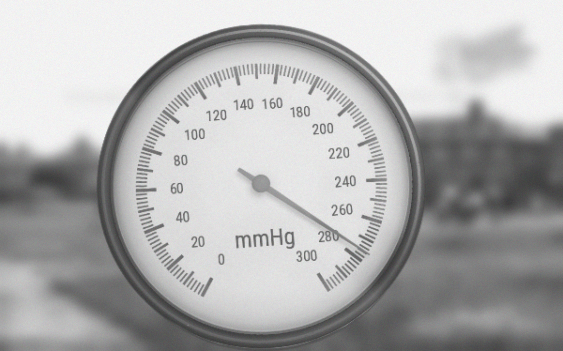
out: **276** mmHg
